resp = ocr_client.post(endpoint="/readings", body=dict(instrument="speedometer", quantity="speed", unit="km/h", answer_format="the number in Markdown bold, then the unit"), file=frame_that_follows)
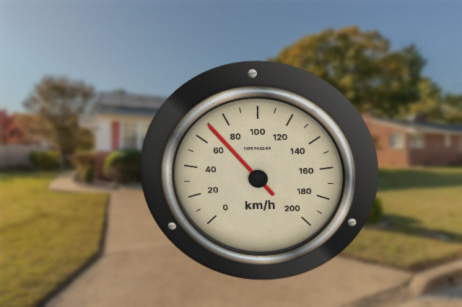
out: **70** km/h
